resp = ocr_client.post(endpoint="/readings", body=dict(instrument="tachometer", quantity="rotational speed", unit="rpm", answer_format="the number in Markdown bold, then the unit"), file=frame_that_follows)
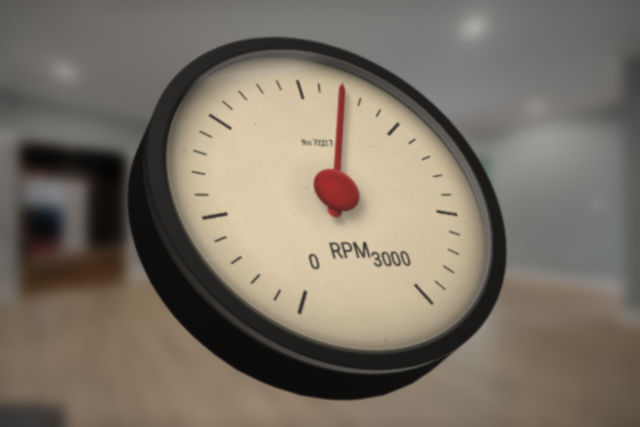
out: **1700** rpm
